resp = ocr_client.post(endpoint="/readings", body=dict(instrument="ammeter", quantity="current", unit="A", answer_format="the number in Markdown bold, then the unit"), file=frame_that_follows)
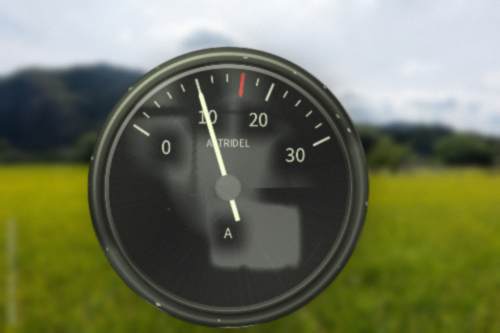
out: **10** A
